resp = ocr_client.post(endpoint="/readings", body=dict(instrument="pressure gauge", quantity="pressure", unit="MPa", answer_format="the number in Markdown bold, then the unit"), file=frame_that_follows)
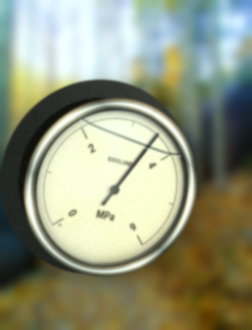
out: **3.5** MPa
